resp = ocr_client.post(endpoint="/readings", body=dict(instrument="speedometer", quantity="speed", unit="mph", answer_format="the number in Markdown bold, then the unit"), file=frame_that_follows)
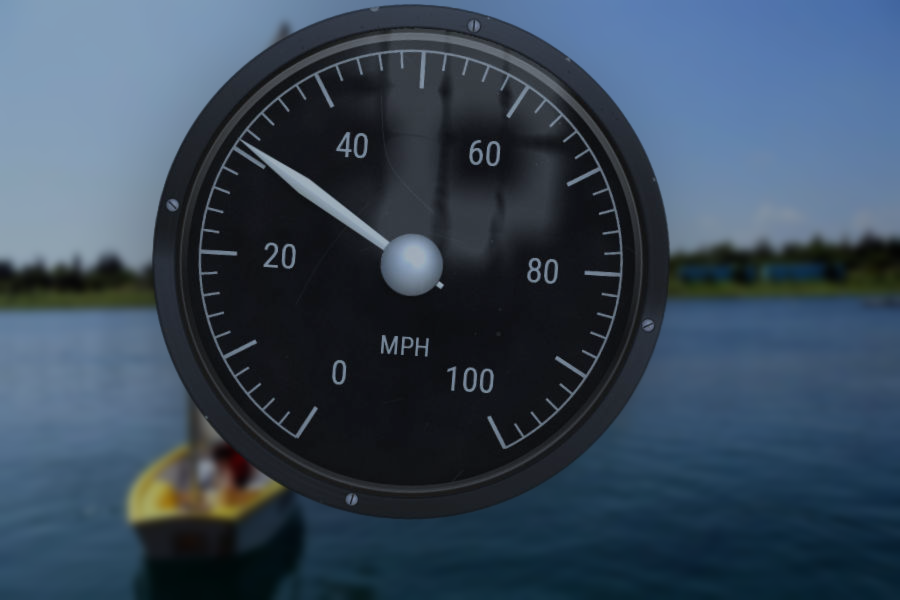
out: **31** mph
